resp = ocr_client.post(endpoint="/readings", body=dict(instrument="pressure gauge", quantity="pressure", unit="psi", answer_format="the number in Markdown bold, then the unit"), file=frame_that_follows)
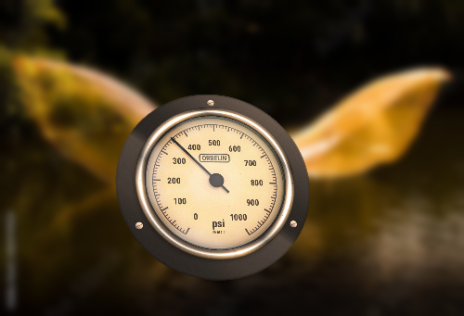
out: **350** psi
